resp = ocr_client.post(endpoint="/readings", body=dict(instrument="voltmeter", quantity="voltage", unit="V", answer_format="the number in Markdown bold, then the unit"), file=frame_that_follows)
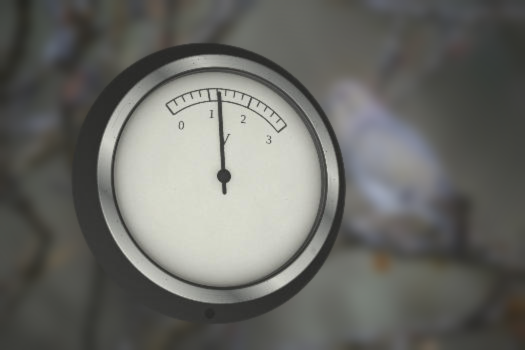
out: **1.2** V
